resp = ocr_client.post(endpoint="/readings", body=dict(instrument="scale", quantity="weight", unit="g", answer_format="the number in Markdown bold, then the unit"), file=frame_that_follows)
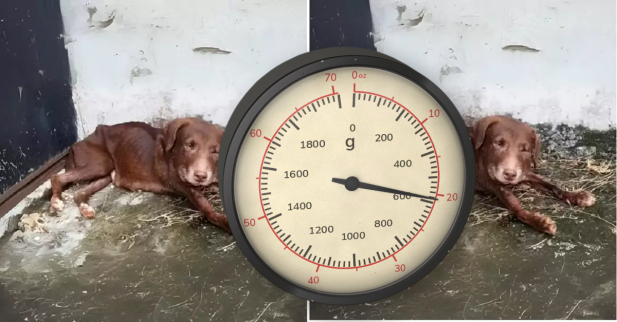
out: **580** g
